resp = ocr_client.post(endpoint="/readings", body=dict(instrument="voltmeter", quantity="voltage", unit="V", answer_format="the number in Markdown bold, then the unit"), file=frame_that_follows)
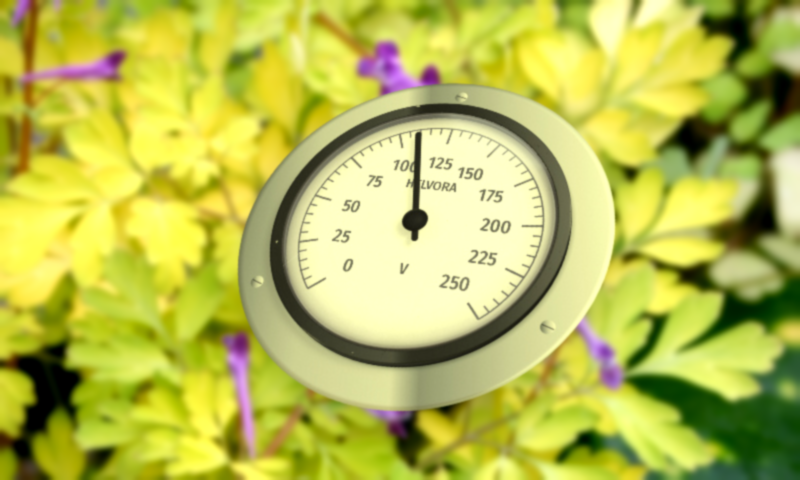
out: **110** V
